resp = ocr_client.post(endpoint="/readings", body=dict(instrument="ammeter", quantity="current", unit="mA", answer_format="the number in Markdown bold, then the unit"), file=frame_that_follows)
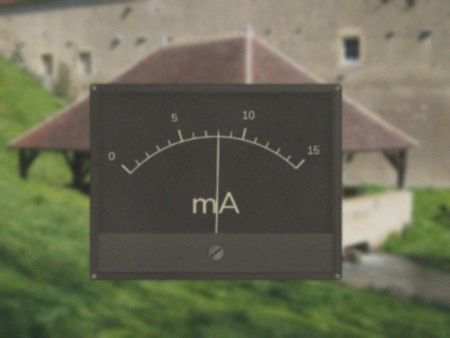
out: **8** mA
